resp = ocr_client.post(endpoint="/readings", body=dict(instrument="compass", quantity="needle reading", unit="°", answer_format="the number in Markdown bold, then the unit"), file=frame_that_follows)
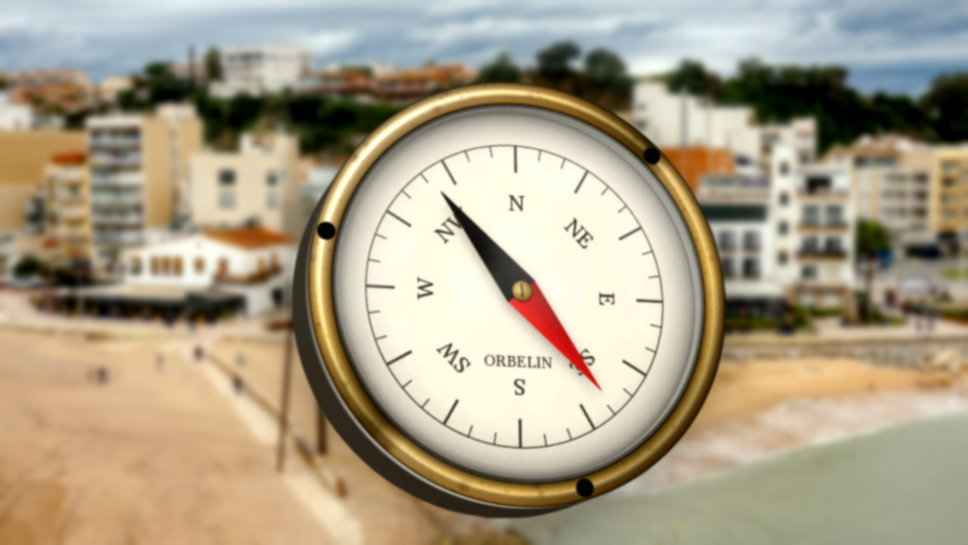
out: **140** °
